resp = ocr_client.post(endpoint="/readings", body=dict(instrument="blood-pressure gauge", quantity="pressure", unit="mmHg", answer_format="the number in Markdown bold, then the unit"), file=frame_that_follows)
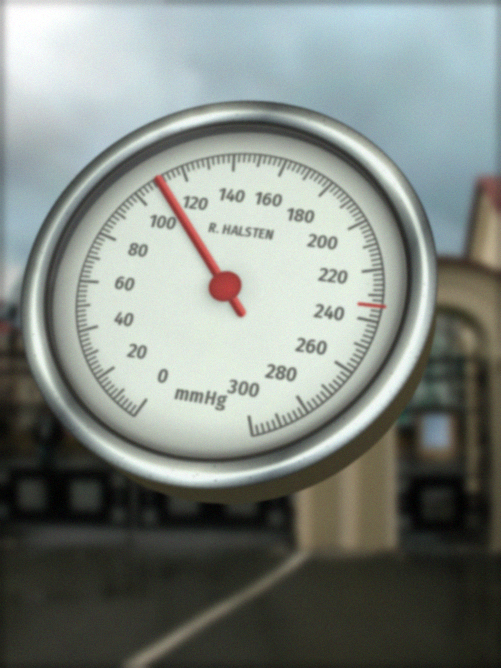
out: **110** mmHg
